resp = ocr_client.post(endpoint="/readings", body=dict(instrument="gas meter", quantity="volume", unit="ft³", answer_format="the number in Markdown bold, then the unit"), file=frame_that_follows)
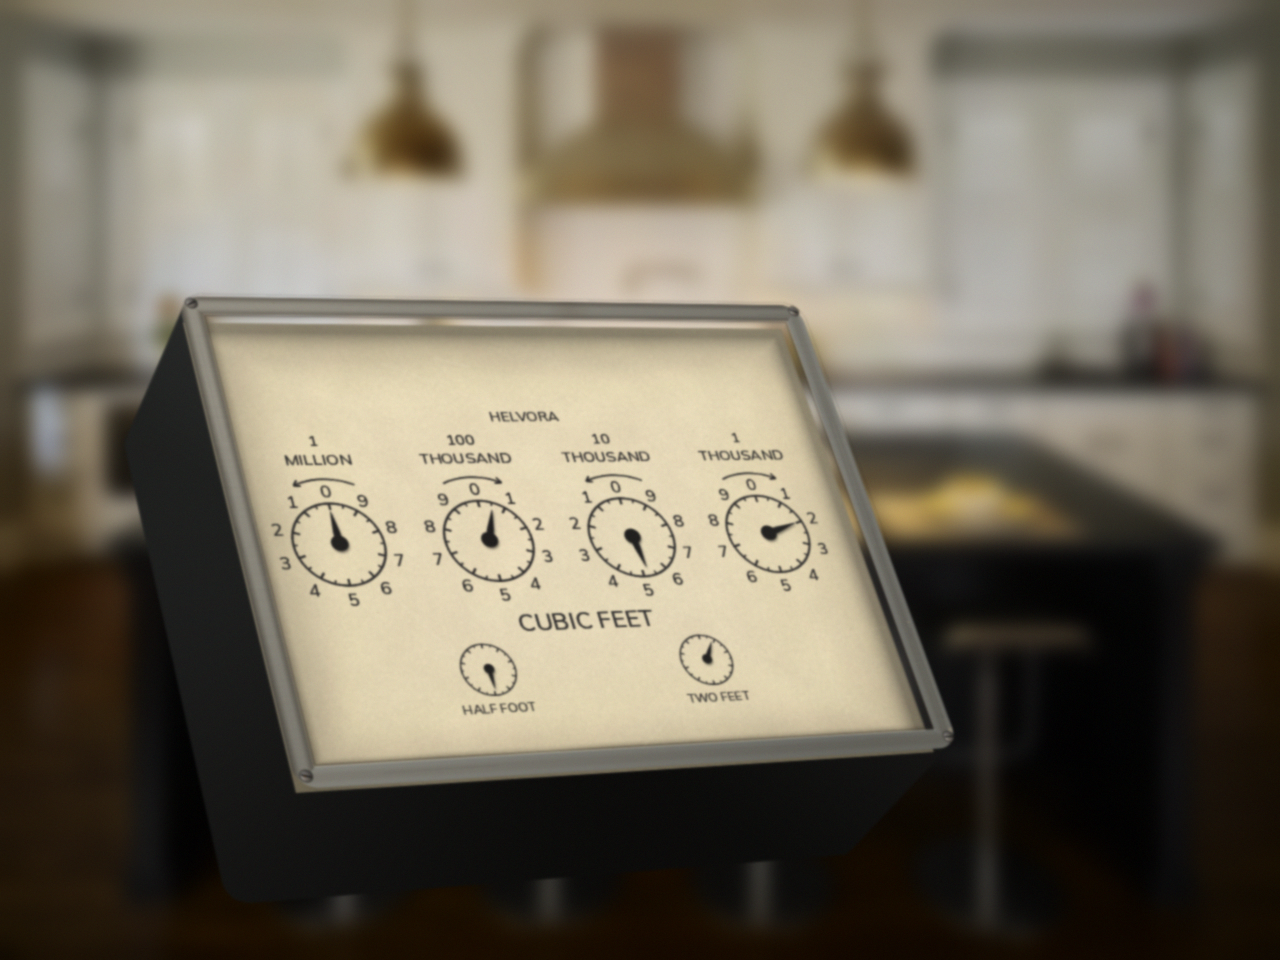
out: **5200** ft³
